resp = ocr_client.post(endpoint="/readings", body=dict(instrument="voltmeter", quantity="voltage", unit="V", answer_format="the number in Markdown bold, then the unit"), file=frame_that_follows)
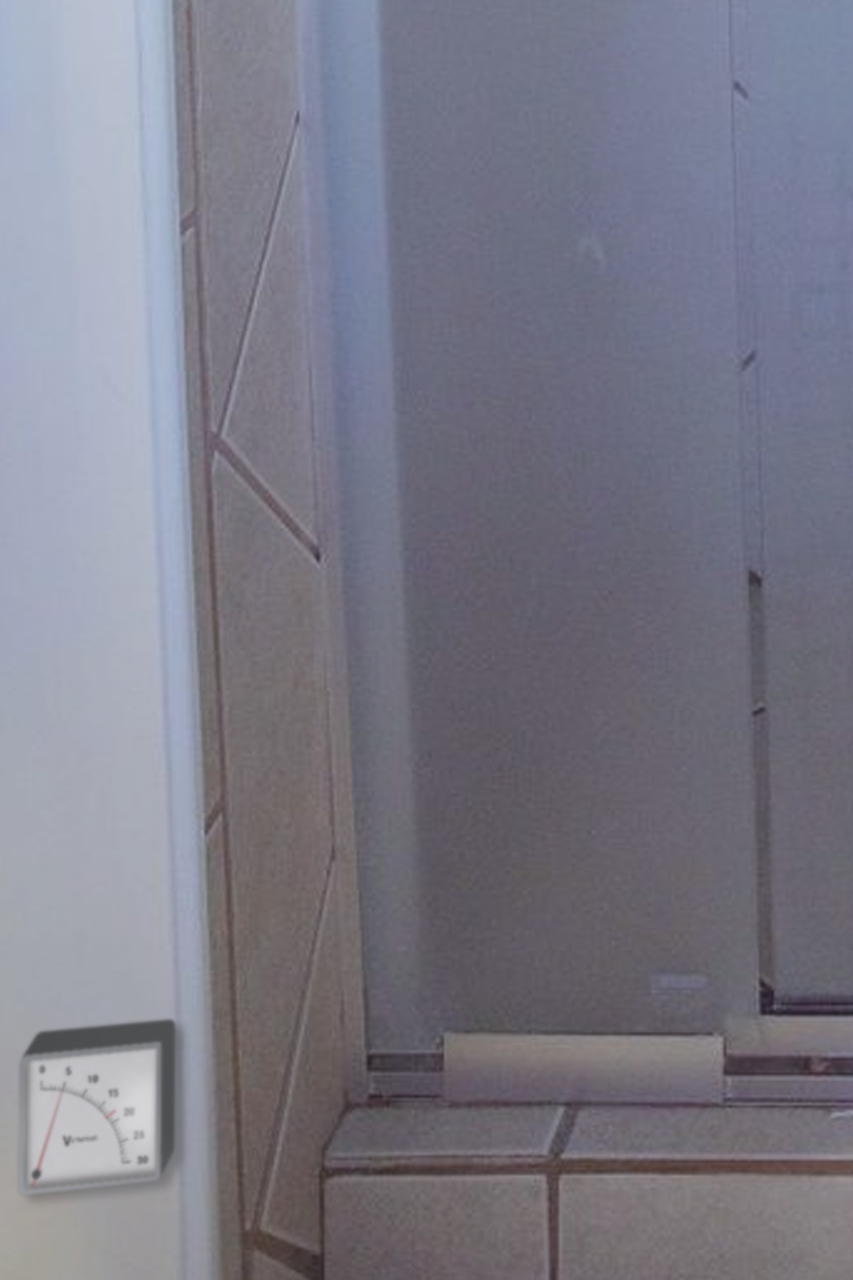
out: **5** V
